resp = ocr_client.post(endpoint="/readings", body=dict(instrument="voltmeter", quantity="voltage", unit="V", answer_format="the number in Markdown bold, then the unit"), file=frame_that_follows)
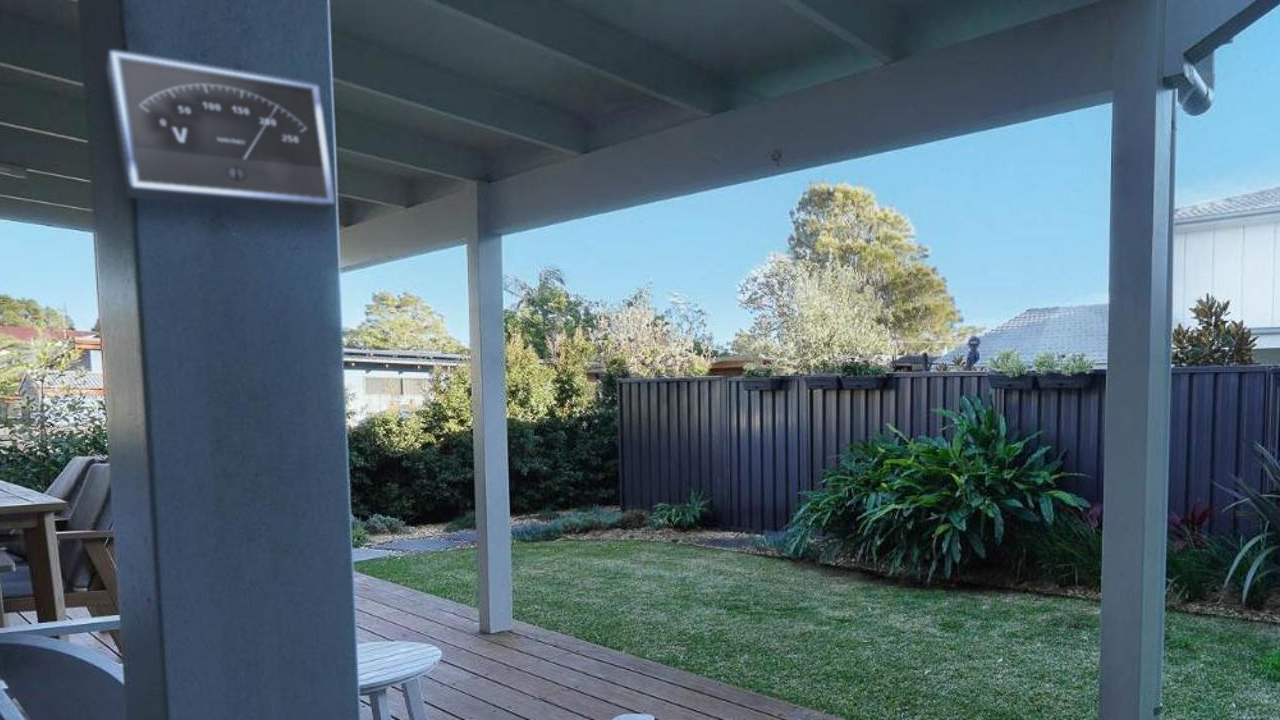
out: **200** V
